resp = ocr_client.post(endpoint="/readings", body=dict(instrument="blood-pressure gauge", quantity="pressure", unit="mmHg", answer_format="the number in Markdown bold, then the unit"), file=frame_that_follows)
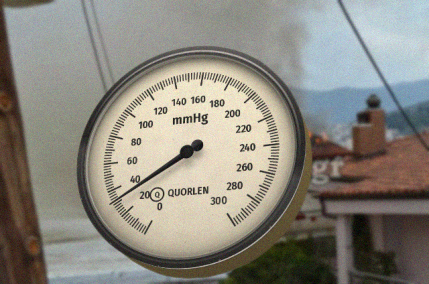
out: **30** mmHg
